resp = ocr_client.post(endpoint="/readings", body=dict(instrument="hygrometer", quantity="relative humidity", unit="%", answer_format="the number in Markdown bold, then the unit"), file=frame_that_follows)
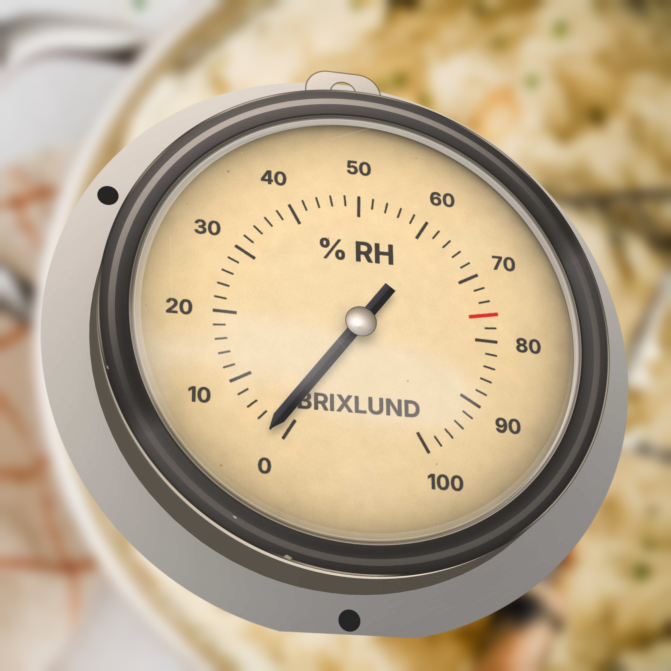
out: **2** %
